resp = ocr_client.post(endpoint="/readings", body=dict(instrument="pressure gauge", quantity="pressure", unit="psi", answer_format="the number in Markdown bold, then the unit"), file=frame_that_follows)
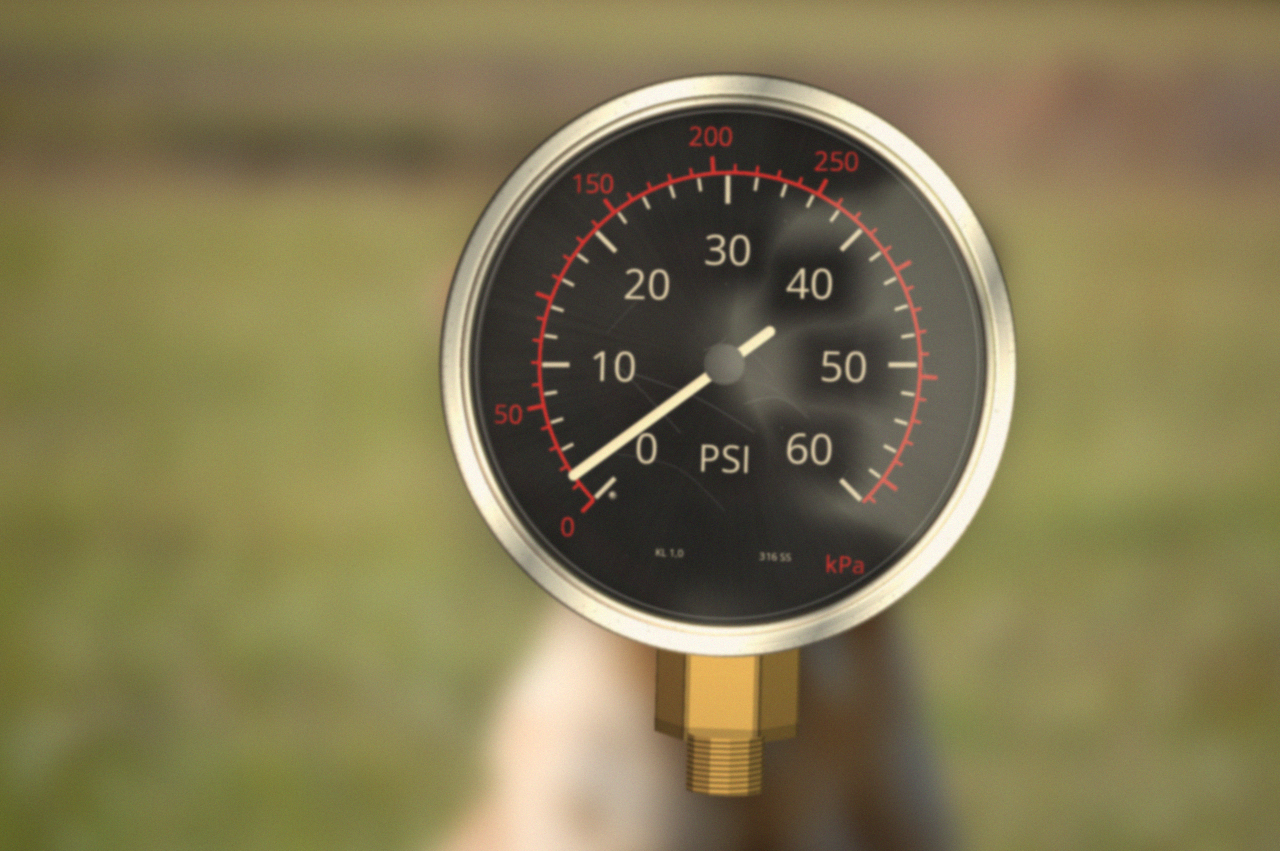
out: **2** psi
